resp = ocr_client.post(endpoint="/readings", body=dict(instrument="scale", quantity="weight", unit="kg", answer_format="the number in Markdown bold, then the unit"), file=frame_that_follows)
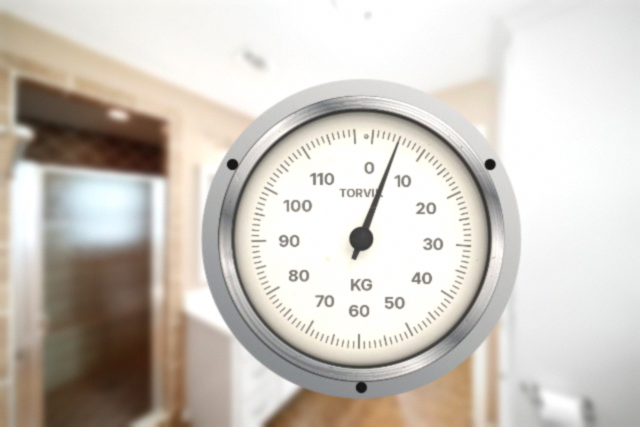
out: **5** kg
